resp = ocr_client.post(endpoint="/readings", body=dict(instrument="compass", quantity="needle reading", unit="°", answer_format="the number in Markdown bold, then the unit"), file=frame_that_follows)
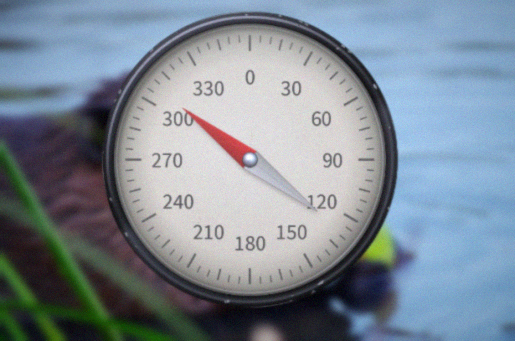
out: **307.5** °
